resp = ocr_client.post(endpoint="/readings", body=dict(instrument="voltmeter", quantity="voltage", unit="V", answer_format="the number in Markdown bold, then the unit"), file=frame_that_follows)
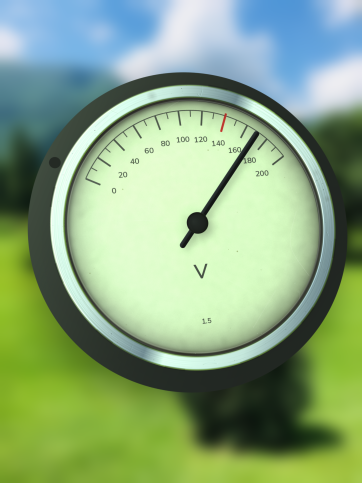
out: **170** V
